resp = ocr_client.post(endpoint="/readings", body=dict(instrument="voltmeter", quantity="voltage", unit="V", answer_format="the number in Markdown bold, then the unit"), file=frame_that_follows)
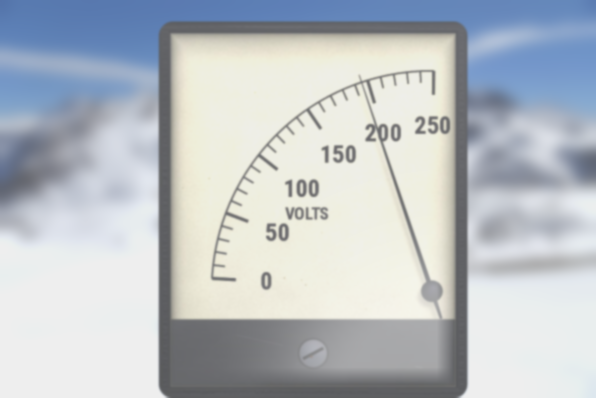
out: **195** V
